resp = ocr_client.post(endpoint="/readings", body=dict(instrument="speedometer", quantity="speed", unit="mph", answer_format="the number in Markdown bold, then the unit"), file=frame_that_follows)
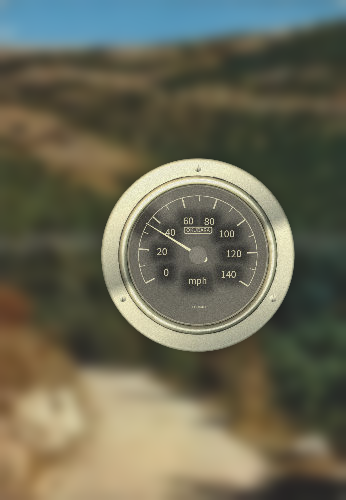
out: **35** mph
